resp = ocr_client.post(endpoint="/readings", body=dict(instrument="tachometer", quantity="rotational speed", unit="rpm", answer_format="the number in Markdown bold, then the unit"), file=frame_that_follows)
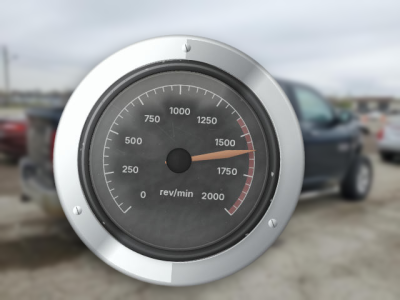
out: **1600** rpm
